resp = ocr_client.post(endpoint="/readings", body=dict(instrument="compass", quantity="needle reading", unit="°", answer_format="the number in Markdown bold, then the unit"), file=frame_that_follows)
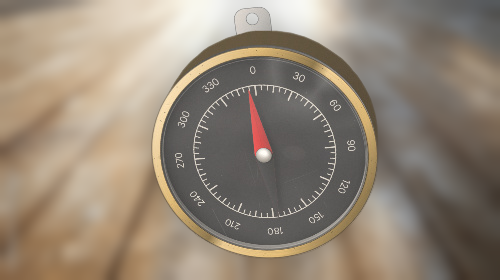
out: **355** °
